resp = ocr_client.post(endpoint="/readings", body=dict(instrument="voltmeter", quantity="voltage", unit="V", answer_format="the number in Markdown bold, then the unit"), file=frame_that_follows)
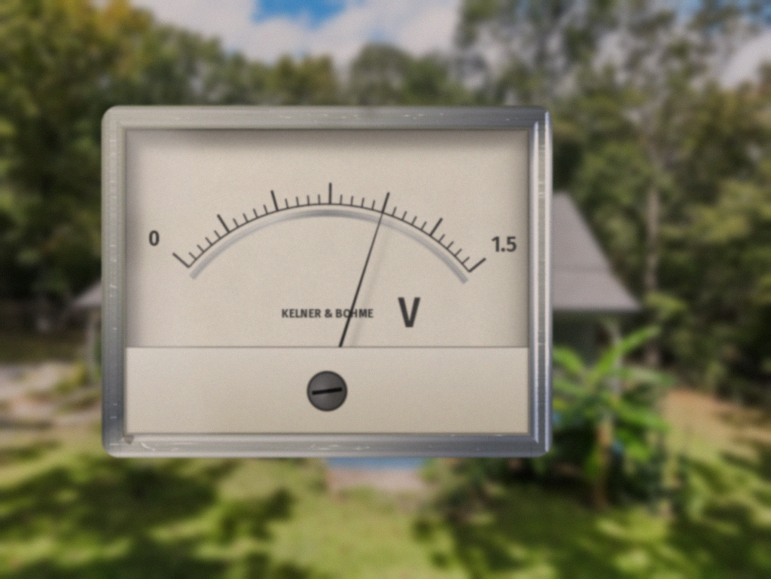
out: **1** V
